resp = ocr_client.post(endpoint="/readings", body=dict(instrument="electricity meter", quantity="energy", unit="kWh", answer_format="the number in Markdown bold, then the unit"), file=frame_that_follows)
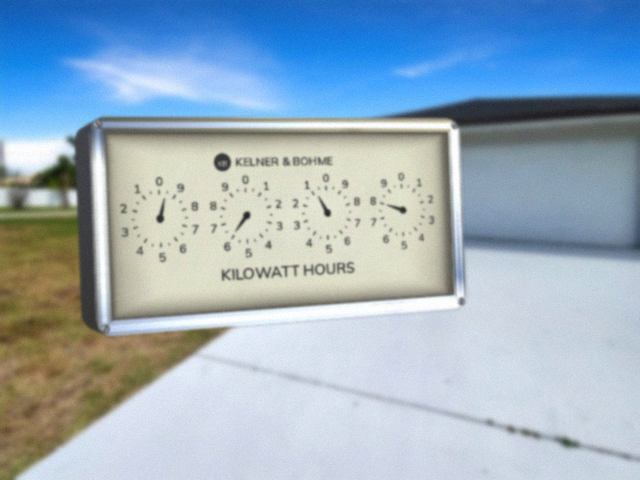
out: **9608** kWh
